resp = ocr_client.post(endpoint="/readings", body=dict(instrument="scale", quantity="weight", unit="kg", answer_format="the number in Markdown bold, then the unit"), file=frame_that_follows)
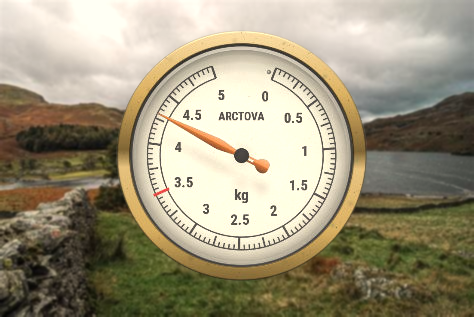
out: **4.3** kg
